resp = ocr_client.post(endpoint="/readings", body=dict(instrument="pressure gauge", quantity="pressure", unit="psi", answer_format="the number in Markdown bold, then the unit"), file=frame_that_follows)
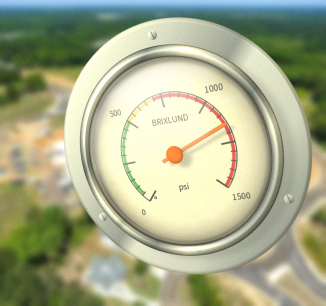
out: **1150** psi
